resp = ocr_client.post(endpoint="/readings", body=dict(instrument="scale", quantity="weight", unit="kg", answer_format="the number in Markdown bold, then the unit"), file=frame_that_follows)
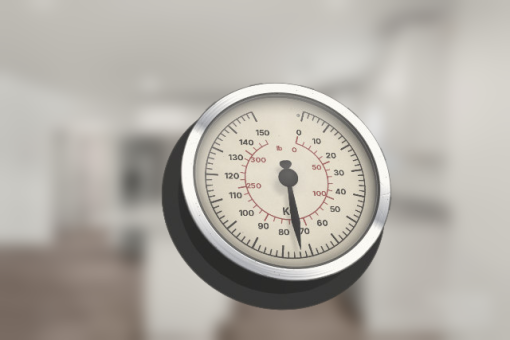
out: **74** kg
